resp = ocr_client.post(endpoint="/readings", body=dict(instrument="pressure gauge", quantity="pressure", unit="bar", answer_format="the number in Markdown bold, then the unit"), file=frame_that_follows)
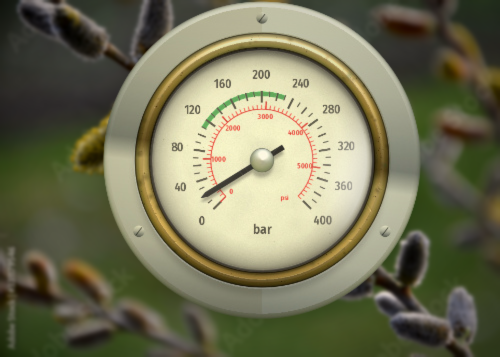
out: **20** bar
